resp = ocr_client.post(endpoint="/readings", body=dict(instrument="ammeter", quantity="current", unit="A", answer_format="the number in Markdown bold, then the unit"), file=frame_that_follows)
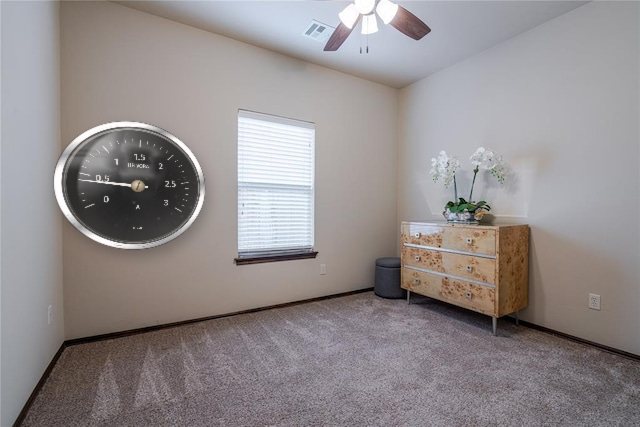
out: **0.4** A
